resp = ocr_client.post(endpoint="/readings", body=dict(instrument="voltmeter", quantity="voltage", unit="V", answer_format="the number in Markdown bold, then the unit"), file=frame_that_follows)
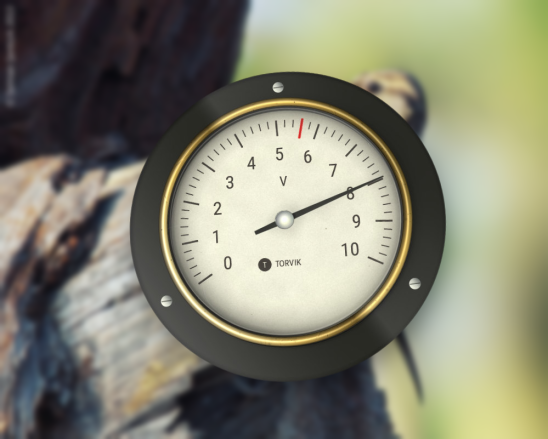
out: **8** V
